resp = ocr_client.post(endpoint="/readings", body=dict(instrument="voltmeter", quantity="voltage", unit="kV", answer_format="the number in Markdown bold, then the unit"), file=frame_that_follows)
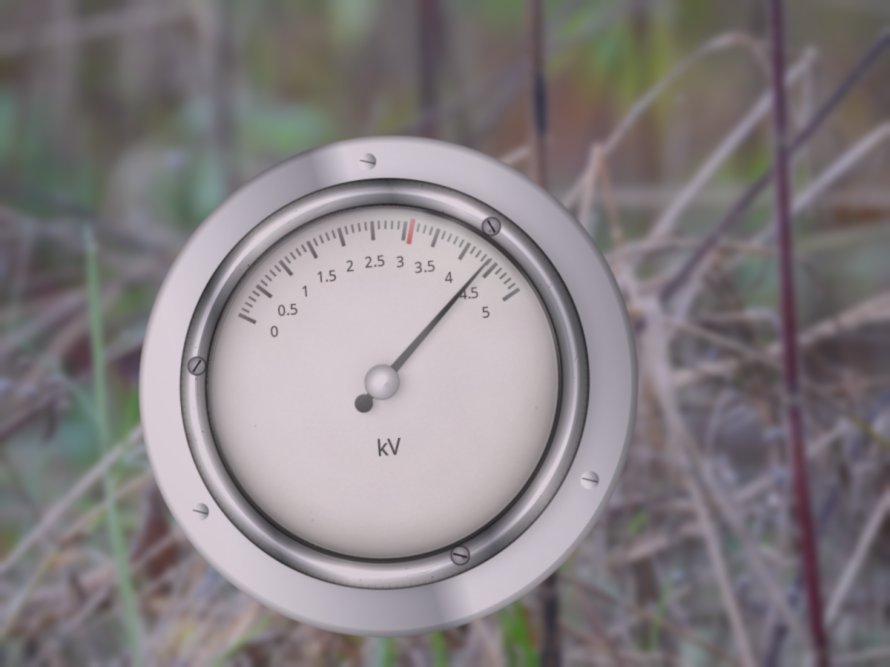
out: **4.4** kV
